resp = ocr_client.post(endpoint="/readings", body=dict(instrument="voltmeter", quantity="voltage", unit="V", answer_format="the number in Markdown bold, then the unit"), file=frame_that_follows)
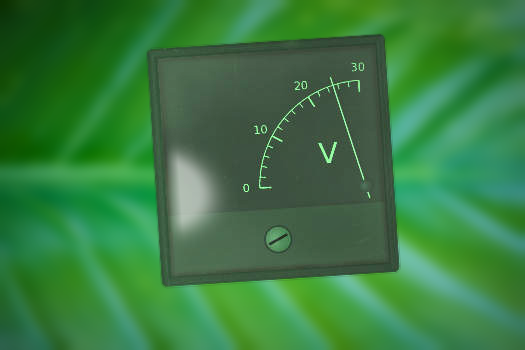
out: **25** V
